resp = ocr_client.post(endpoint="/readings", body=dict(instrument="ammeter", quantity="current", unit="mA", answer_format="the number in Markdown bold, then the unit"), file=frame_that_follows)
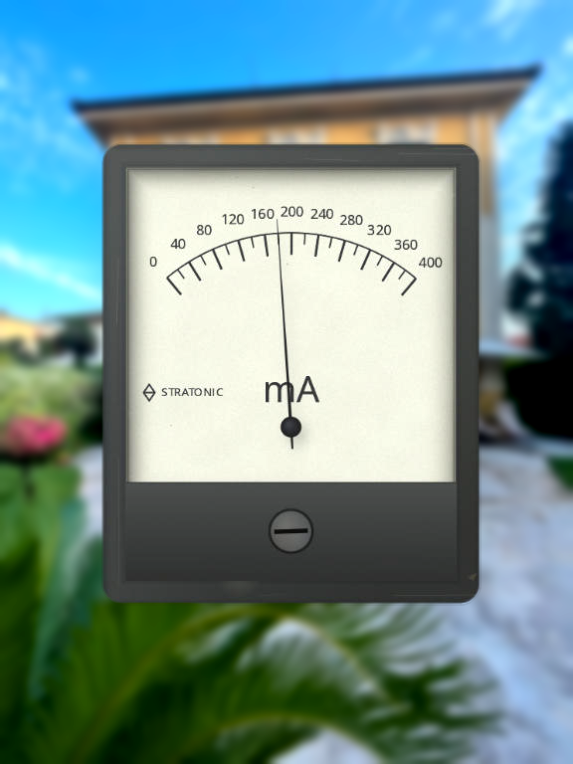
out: **180** mA
